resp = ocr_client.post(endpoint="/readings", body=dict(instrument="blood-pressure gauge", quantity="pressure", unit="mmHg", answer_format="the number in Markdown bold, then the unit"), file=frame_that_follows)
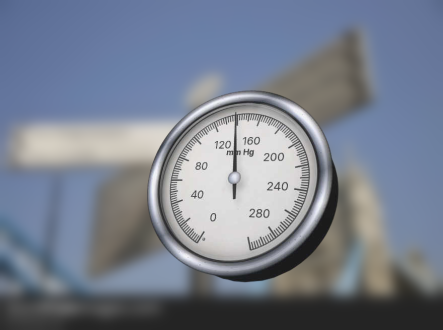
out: **140** mmHg
